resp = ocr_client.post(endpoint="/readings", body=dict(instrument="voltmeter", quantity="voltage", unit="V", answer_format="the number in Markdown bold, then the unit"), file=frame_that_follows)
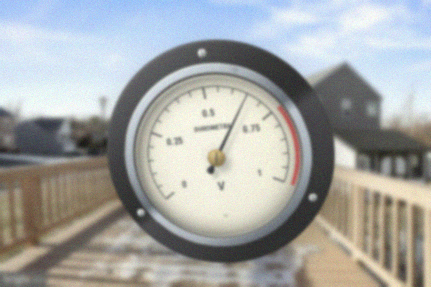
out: **0.65** V
